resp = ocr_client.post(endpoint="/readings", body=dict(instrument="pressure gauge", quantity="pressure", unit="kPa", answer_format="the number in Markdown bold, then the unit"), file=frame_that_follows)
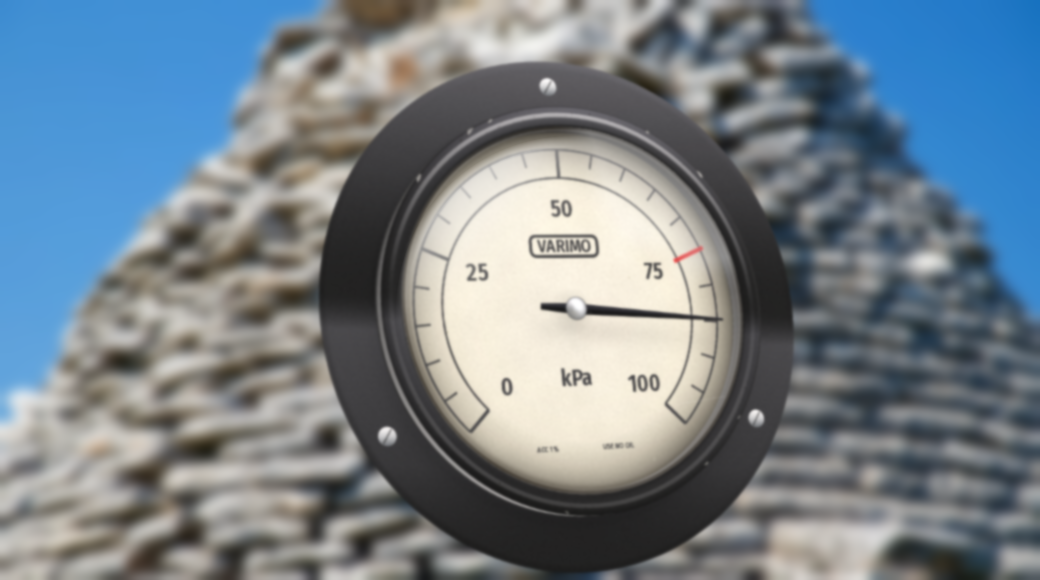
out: **85** kPa
